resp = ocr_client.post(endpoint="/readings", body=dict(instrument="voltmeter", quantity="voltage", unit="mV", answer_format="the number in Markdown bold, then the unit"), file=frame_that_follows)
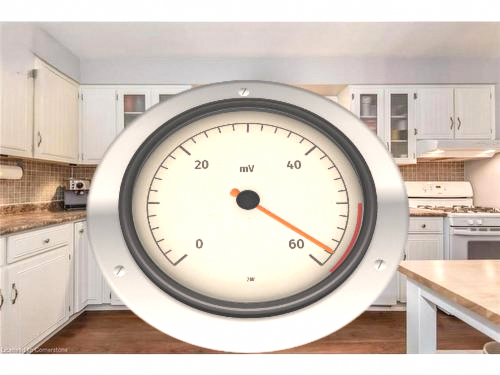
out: **58** mV
